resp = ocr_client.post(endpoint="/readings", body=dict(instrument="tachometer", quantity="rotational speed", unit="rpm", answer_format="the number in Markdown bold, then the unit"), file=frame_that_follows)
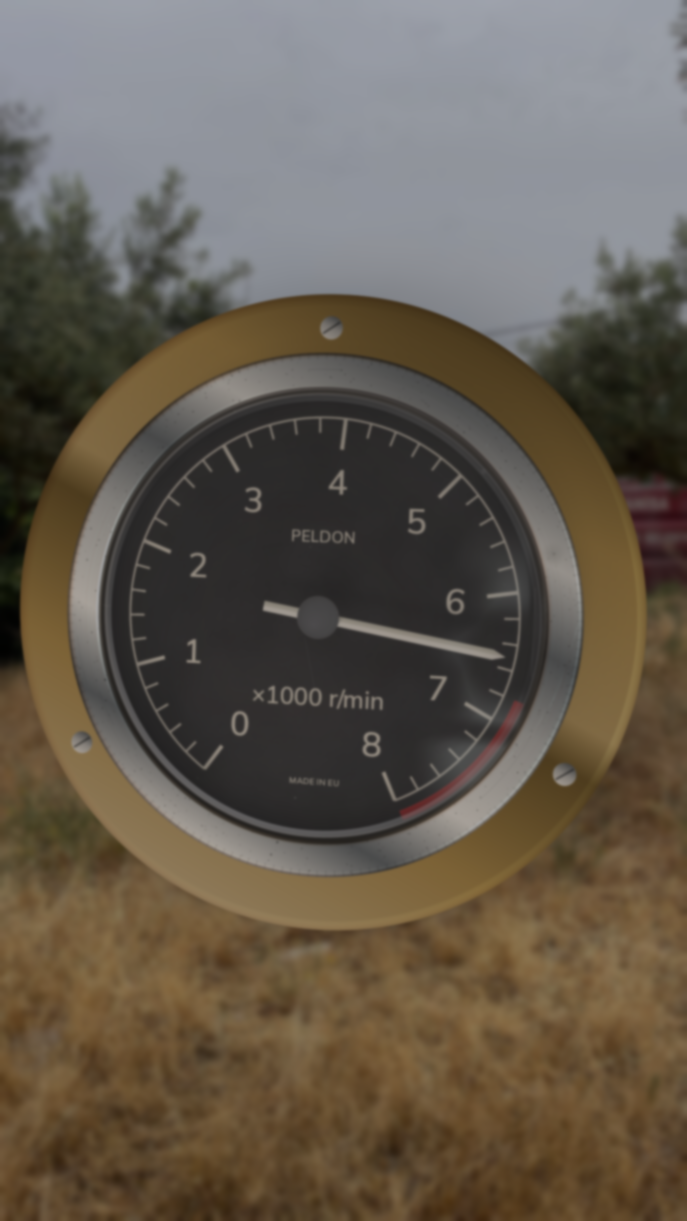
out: **6500** rpm
